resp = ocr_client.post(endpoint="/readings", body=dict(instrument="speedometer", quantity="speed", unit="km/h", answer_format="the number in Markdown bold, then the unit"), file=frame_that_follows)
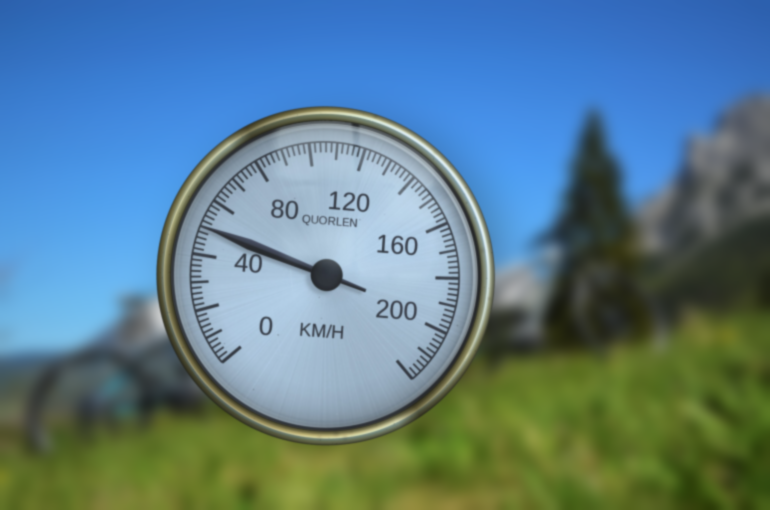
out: **50** km/h
